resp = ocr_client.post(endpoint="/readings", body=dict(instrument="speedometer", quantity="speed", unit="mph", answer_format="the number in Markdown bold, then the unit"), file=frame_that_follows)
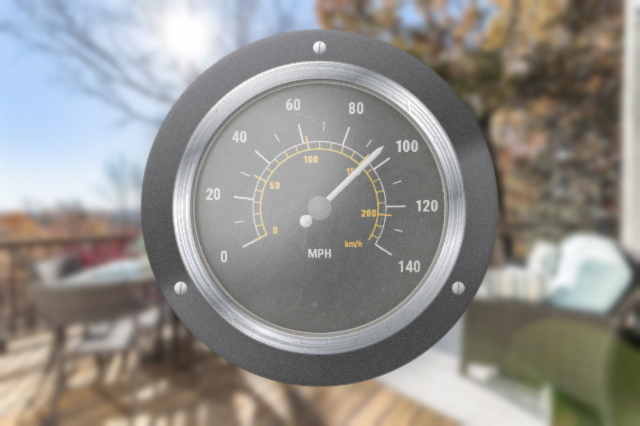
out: **95** mph
